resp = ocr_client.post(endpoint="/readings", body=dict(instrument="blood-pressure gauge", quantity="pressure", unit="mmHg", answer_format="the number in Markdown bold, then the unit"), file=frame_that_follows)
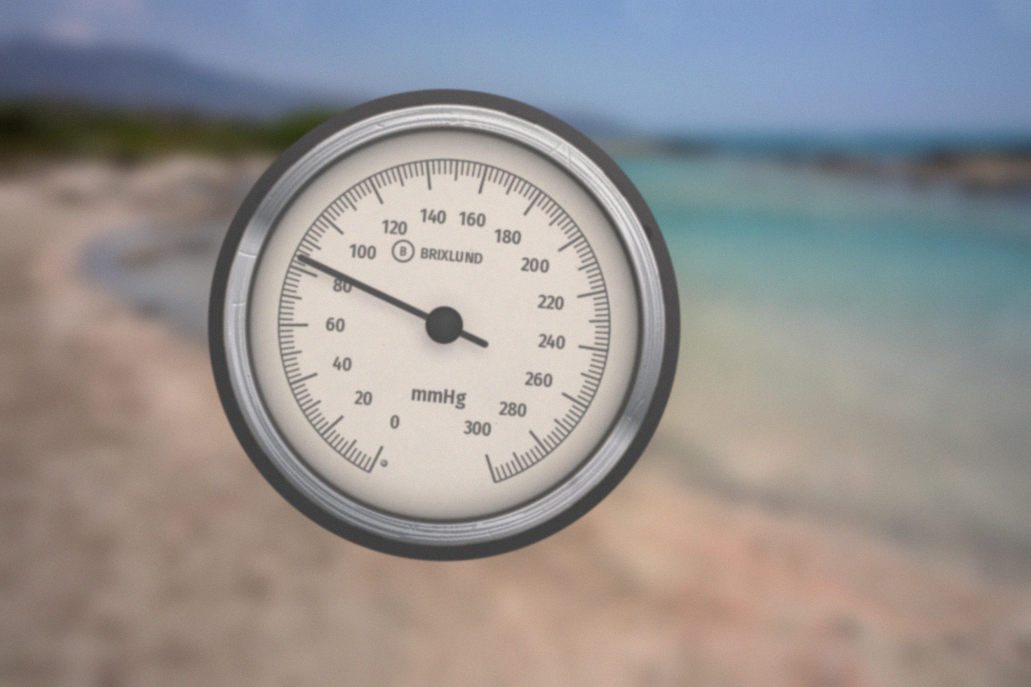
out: **84** mmHg
